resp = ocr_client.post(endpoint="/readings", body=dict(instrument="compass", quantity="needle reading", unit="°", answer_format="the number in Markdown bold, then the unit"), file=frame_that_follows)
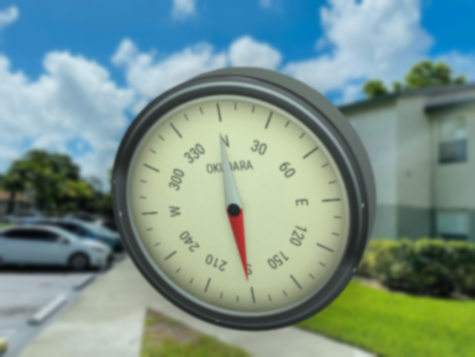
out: **180** °
